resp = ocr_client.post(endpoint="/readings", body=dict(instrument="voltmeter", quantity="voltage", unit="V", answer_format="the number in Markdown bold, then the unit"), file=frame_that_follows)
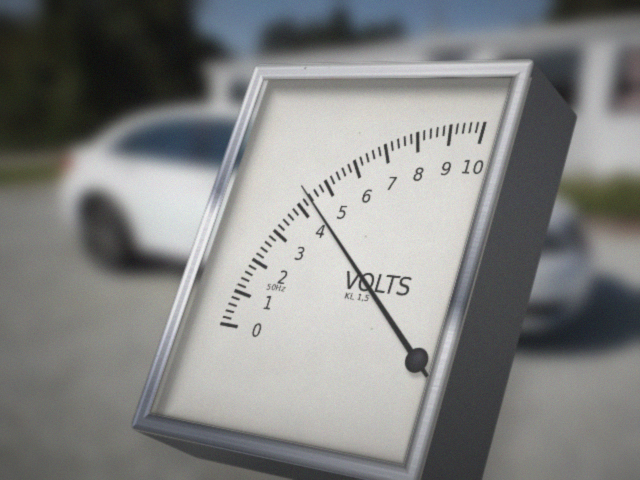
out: **4.4** V
